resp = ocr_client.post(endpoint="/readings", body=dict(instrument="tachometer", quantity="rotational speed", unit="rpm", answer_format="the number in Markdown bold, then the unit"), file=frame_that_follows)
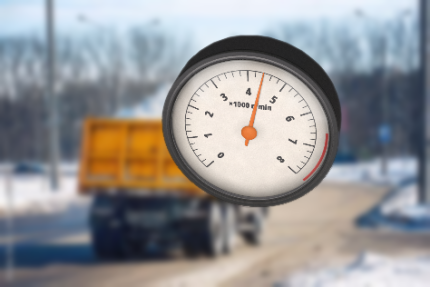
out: **4400** rpm
